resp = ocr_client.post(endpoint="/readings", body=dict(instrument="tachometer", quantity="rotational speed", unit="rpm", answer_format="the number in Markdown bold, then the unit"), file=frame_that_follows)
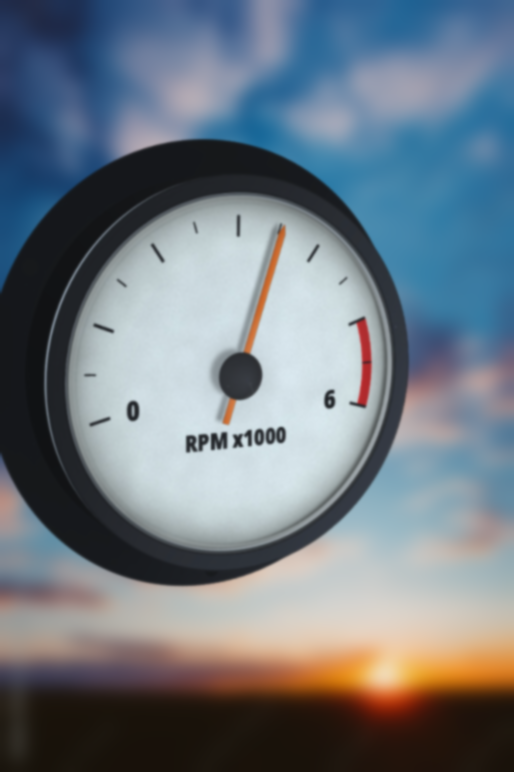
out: **3500** rpm
